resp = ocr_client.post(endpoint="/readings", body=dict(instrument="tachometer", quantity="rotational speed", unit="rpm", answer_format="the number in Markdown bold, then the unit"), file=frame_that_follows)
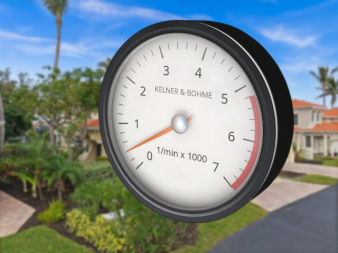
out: **400** rpm
